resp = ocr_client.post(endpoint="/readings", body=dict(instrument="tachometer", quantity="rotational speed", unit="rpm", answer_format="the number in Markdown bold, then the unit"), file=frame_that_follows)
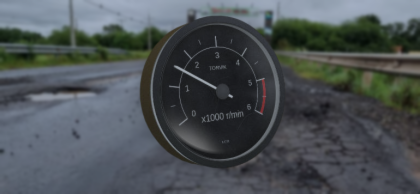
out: **1500** rpm
